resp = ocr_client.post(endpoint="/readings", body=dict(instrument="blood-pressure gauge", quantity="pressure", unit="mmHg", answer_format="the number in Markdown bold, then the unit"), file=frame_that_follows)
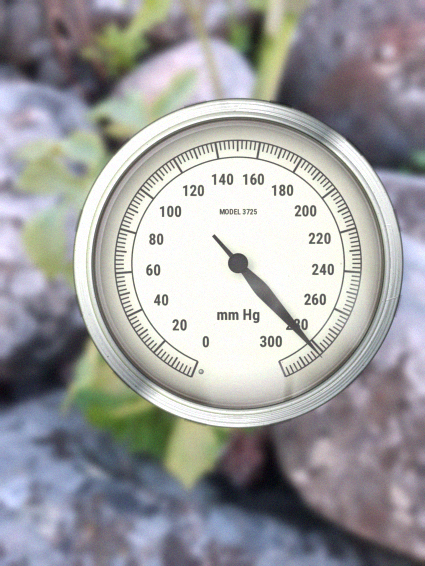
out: **282** mmHg
